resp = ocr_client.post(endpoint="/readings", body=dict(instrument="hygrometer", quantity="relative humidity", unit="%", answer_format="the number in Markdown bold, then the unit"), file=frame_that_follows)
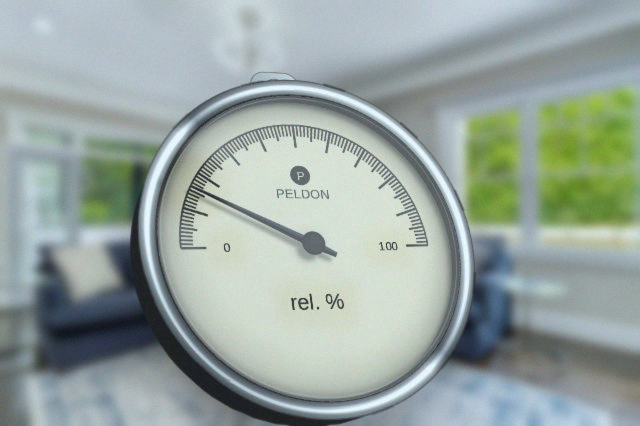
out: **15** %
